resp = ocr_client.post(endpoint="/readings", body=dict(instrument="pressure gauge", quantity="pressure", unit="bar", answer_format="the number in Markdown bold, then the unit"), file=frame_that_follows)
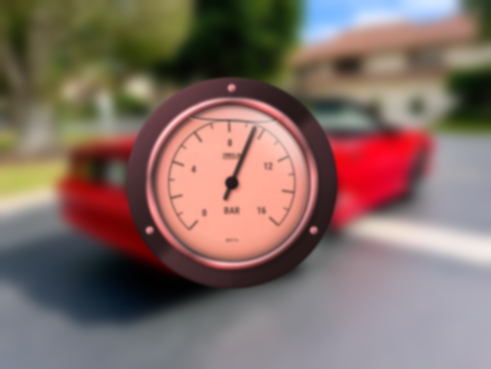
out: **9.5** bar
